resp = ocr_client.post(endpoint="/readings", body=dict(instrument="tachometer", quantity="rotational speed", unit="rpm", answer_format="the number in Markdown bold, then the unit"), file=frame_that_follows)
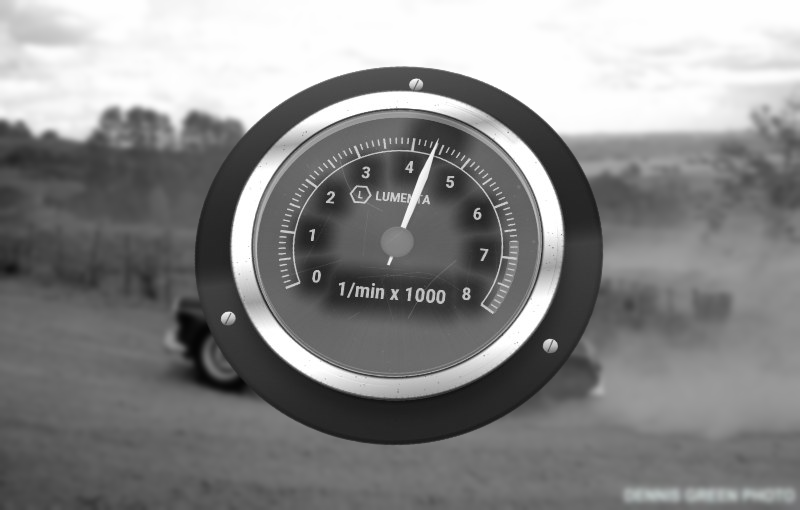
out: **4400** rpm
